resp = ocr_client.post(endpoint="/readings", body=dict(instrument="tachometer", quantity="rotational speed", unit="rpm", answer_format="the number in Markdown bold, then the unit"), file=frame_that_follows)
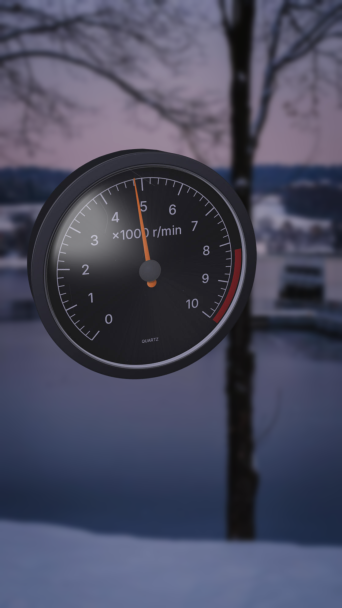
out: **4800** rpm
